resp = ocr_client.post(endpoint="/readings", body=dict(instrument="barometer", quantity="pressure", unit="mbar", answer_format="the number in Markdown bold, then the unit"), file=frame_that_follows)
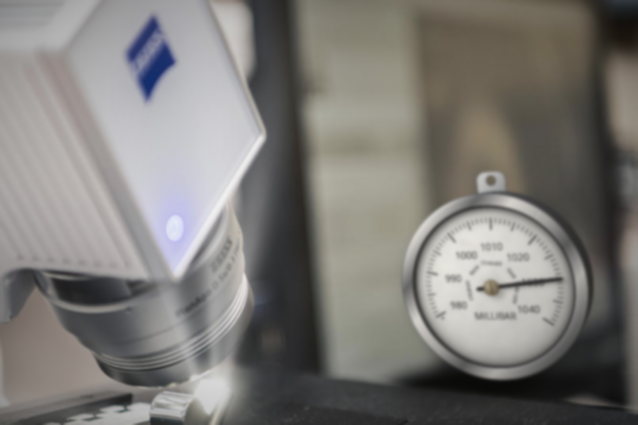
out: **1030** mbar
